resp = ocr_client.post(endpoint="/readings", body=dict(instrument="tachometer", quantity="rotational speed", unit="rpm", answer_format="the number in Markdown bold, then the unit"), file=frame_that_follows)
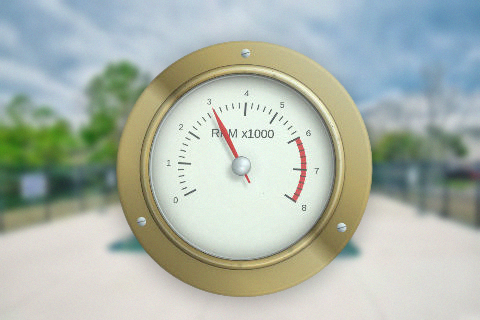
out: **3000** rpm
